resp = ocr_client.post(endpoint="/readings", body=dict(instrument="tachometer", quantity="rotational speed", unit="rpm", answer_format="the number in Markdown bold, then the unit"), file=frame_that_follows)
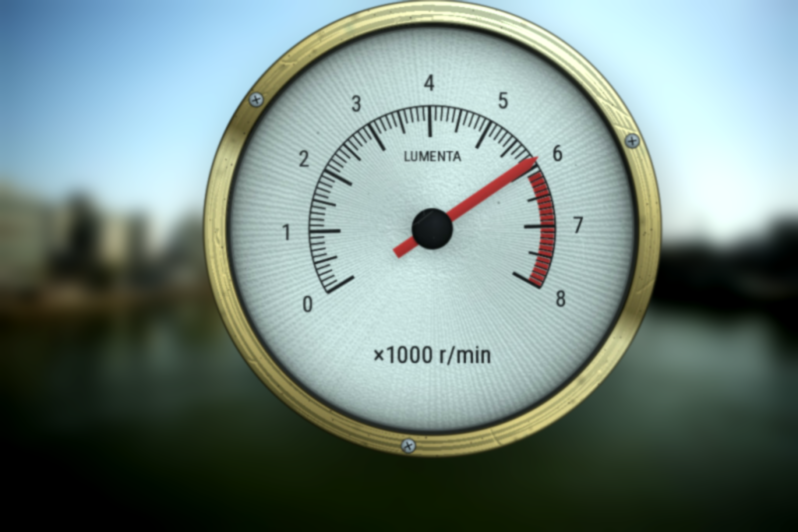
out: **5900** rpm
